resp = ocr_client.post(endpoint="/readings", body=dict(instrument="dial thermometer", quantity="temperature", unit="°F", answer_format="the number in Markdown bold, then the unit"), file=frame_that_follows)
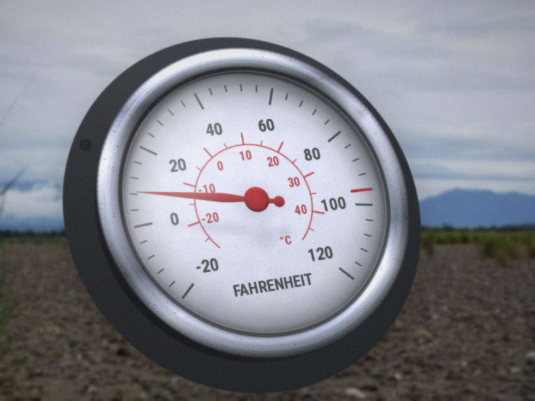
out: **8** °F
